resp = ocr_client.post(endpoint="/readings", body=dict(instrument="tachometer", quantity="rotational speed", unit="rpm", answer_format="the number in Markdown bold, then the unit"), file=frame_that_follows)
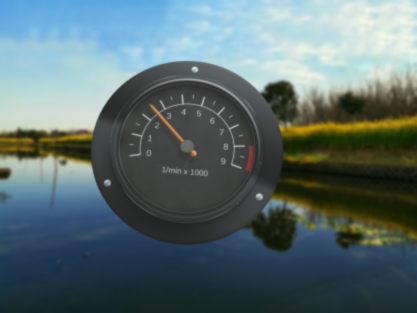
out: **2500** rpm
